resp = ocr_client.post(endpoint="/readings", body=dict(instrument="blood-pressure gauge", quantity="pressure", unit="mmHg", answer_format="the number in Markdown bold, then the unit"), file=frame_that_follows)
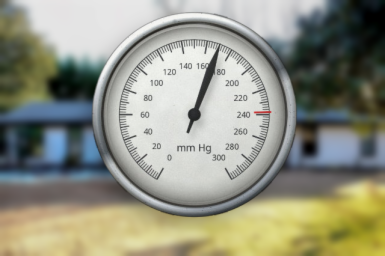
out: **170** mmHg
